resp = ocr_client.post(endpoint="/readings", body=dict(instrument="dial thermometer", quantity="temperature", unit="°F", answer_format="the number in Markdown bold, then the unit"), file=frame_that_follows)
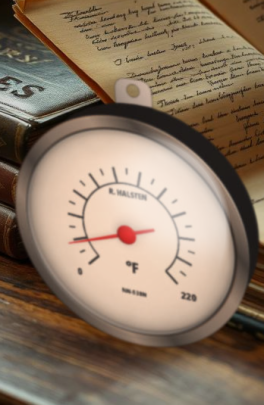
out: **20** °F
